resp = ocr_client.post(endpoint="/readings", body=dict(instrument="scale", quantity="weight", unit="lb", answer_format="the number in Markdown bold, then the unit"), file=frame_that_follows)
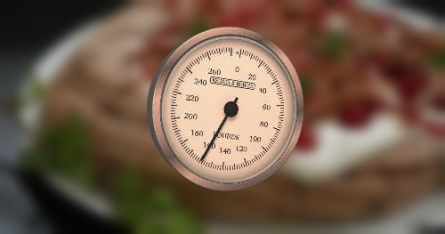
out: **160** lb
